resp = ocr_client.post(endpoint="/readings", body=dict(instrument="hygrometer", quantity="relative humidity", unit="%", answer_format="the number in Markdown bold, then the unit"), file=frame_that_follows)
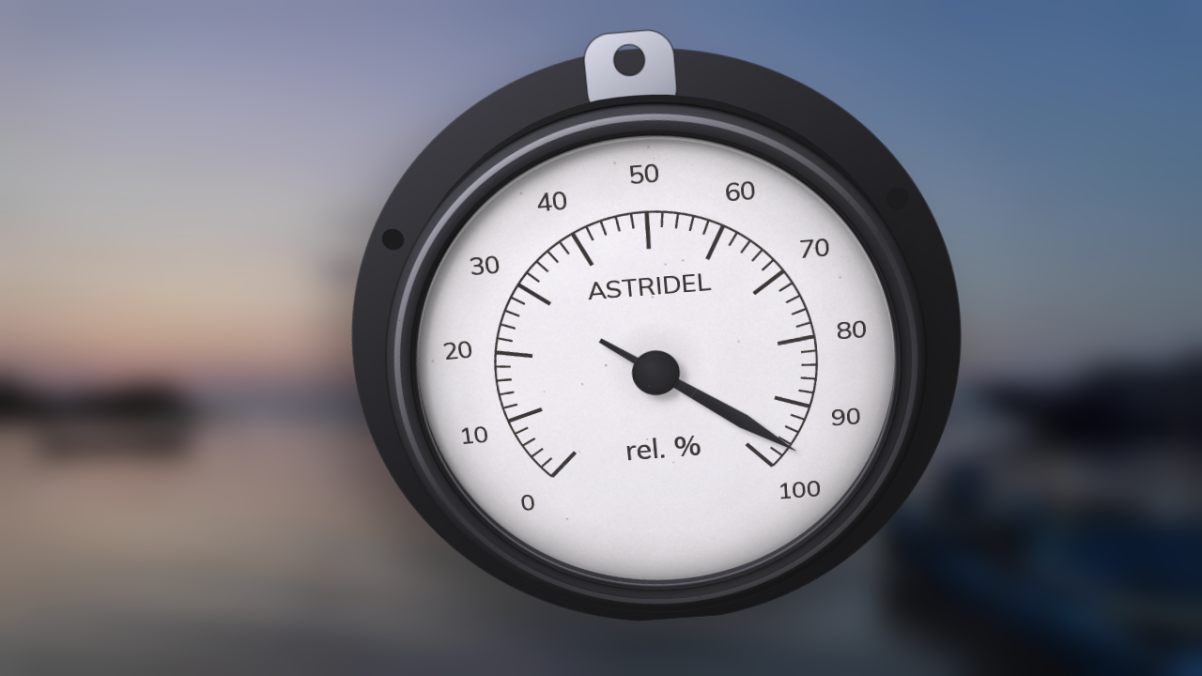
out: **96** %
